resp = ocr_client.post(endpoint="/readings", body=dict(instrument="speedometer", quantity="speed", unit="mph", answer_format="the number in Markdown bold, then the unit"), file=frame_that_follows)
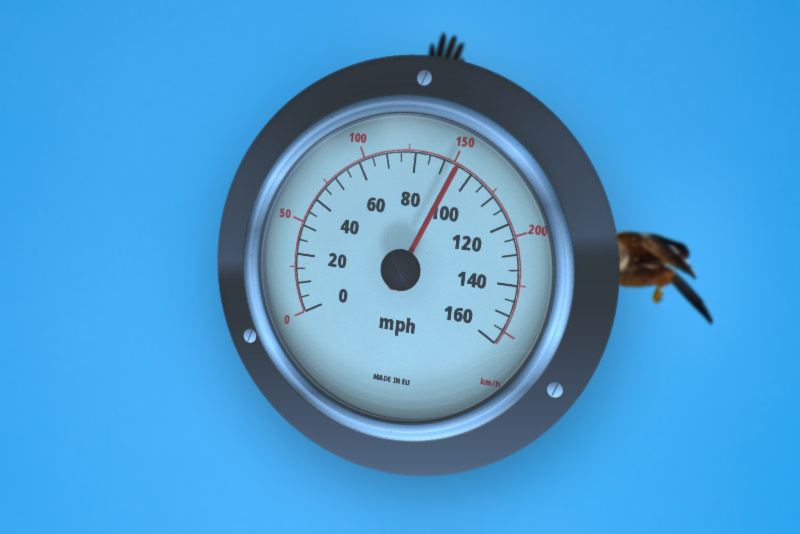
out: **95** mph
